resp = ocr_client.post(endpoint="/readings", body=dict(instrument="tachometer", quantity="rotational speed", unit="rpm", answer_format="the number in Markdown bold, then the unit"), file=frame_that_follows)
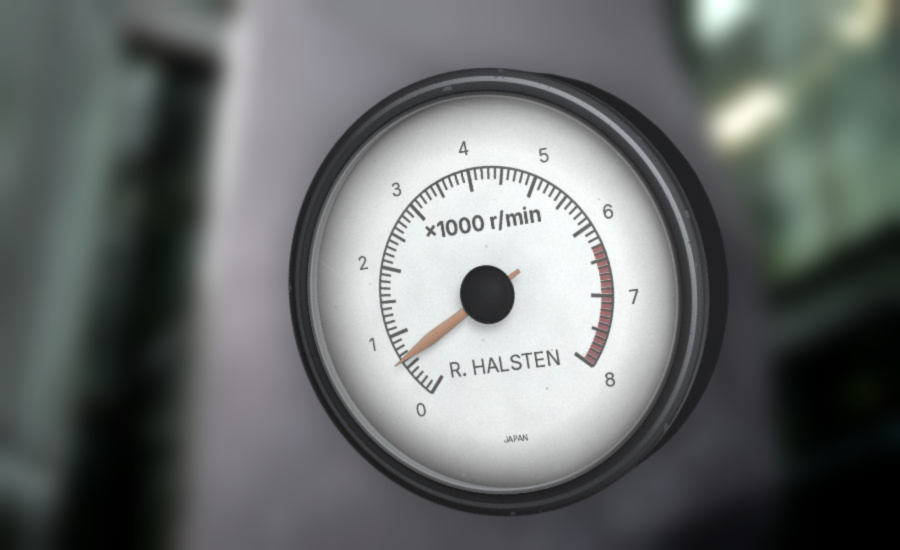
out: **600** rpm
